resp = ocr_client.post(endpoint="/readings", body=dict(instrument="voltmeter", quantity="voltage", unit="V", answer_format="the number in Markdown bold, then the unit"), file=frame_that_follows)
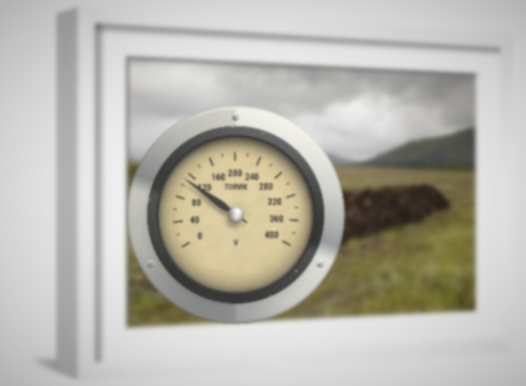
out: **110** V
